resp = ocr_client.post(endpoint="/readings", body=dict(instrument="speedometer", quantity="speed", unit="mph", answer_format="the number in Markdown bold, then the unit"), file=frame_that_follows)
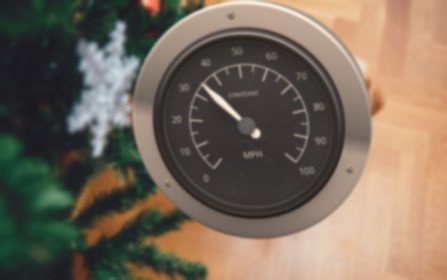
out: **35** mph
